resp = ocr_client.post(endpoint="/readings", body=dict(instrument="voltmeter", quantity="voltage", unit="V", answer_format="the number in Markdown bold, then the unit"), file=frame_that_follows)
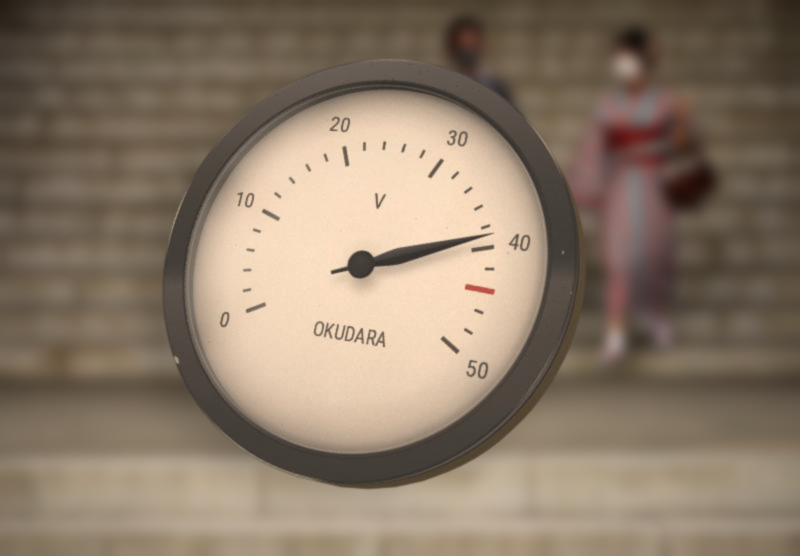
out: **39** V
